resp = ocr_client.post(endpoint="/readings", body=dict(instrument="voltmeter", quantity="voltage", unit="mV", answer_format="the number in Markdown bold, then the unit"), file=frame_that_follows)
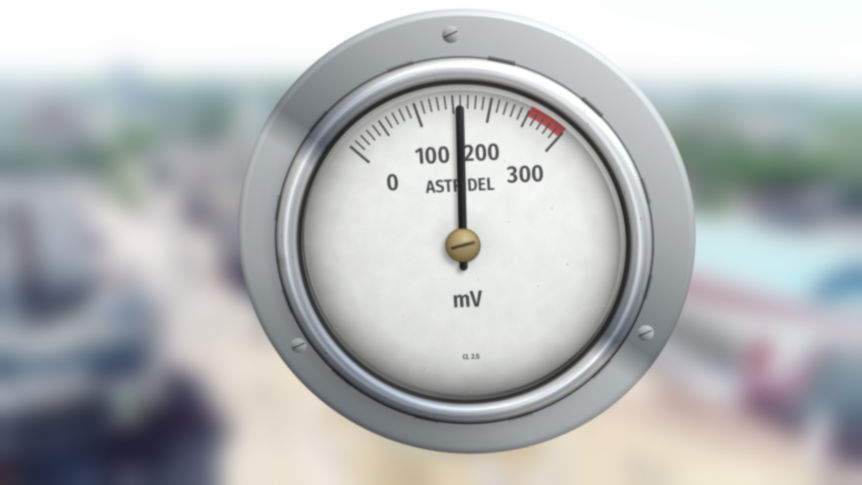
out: **160** mV
